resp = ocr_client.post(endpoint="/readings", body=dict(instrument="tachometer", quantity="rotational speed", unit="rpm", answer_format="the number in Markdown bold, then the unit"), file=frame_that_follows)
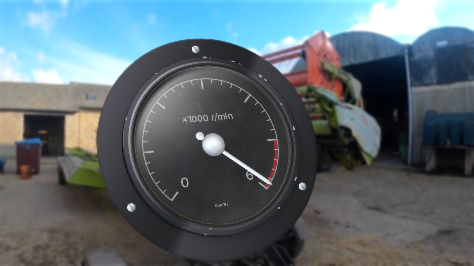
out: **5900** rpm
